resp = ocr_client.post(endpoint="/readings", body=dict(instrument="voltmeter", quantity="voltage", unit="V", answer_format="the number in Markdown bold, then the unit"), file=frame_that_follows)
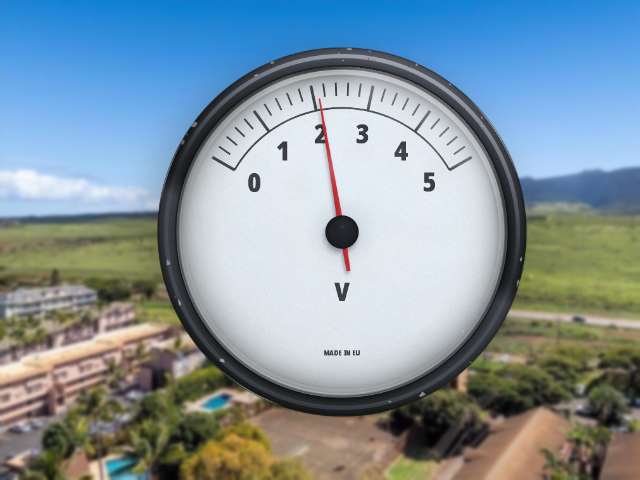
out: **2.1** V
